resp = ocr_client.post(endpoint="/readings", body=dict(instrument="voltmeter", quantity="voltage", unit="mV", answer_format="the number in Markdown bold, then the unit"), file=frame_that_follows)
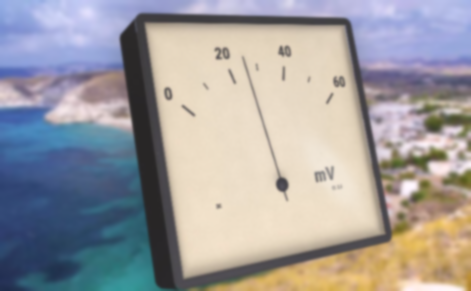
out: **25** mV
